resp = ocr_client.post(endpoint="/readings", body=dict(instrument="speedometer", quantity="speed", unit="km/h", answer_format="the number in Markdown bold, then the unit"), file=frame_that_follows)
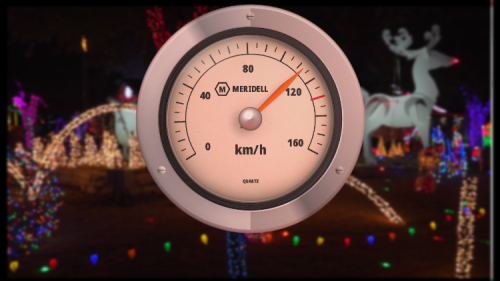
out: **112.5** km/h
